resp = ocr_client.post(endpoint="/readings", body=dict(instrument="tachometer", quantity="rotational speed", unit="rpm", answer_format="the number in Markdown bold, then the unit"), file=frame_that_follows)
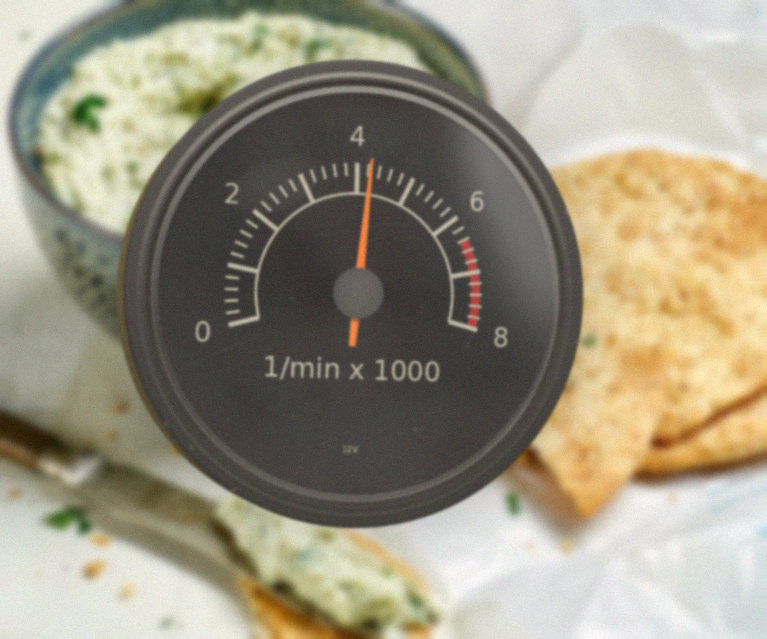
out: **4200** rpm
